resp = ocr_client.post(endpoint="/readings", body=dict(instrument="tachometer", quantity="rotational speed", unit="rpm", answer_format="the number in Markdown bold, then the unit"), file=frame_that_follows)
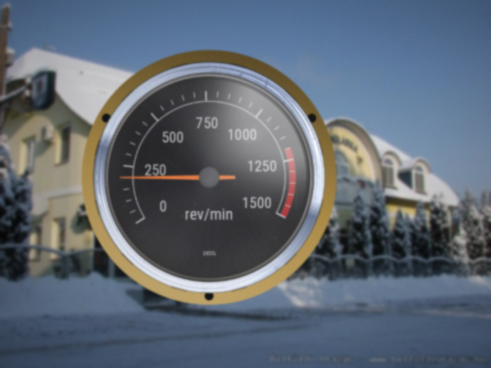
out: **200** rpm
